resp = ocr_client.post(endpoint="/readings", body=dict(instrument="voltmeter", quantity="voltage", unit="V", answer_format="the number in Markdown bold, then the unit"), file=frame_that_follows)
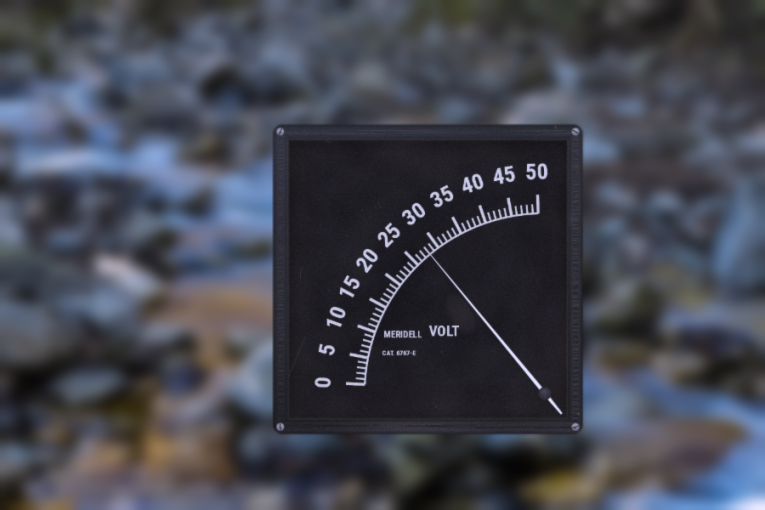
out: **28** V
